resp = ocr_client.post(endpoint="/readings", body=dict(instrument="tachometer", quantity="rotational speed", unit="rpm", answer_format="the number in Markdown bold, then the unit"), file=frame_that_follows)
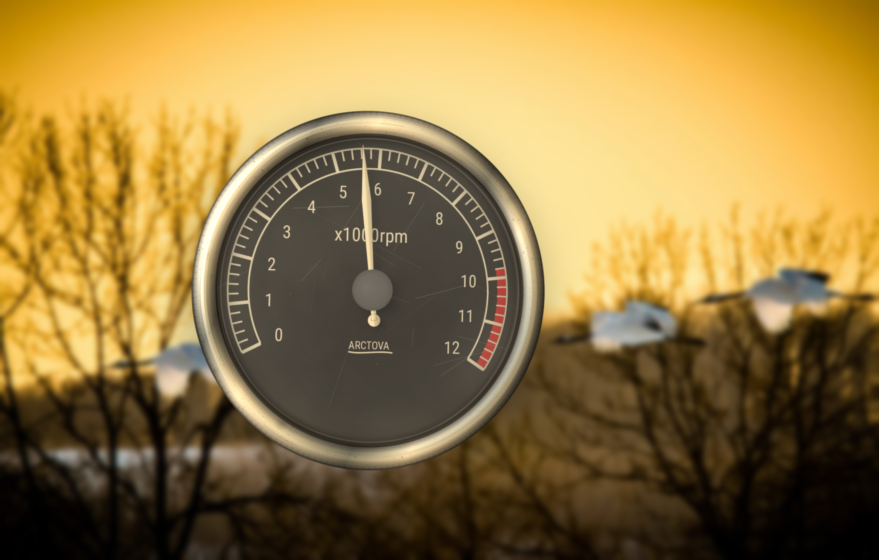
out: **5600** rpm
